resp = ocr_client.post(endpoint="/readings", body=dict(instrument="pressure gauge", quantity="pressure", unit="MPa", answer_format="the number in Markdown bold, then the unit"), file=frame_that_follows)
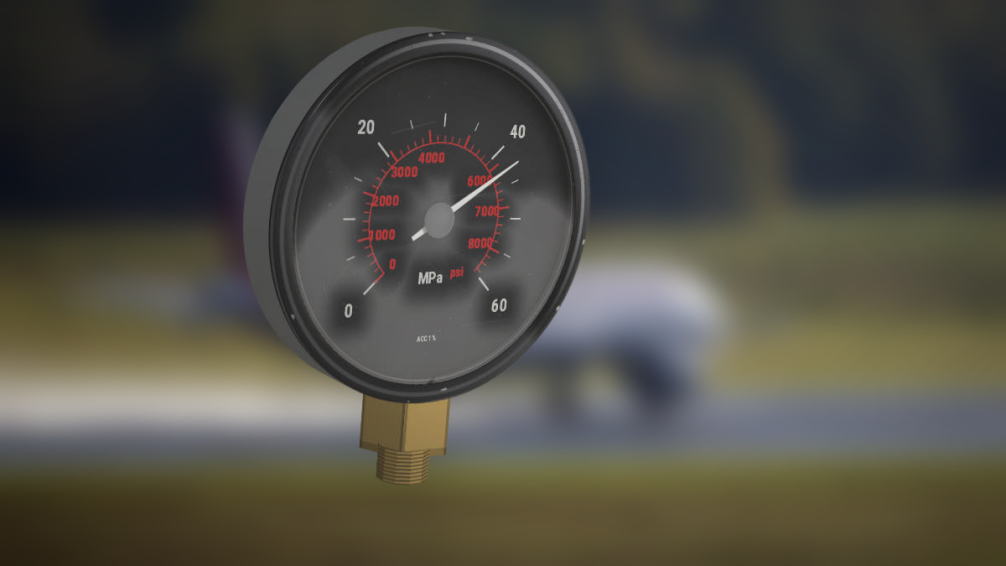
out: **42.5** MPa
